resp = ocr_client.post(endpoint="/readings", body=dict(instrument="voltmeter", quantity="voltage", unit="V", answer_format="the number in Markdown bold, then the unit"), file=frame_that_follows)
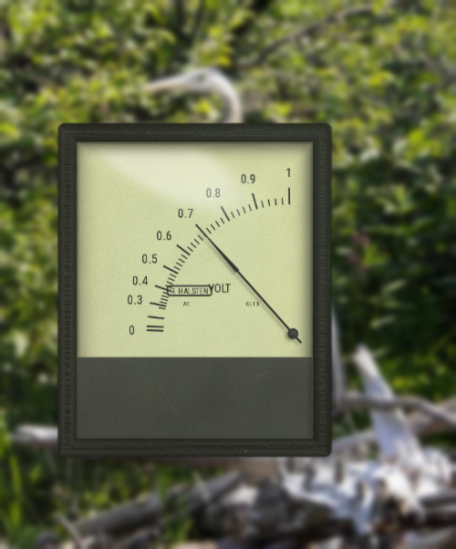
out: **0.7** V
